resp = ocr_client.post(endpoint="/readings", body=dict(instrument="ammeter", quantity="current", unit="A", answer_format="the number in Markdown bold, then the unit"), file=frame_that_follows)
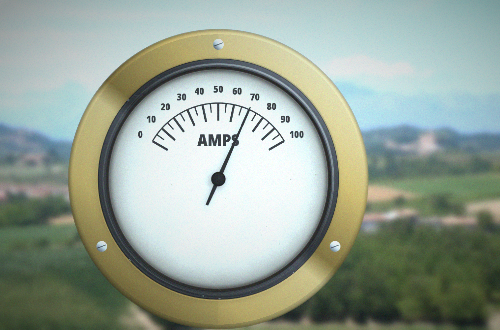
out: **70** A
